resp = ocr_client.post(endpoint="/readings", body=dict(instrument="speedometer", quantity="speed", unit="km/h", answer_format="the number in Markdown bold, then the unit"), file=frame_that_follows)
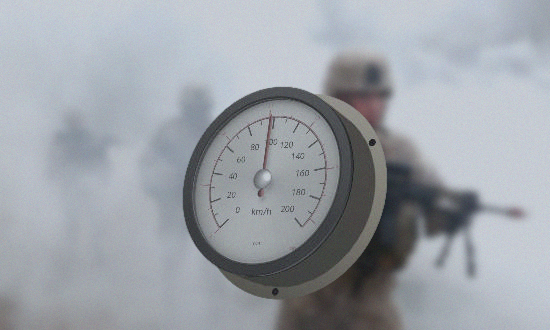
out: **100** km/h
